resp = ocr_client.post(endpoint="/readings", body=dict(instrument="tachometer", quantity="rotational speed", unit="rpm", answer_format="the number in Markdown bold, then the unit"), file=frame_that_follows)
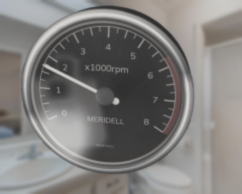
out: **1750** rpm
